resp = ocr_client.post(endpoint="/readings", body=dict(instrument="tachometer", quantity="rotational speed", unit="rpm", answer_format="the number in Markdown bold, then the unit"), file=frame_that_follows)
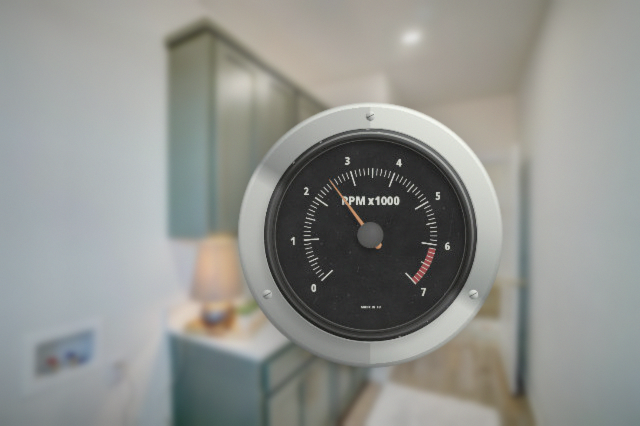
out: **2500** rpm
